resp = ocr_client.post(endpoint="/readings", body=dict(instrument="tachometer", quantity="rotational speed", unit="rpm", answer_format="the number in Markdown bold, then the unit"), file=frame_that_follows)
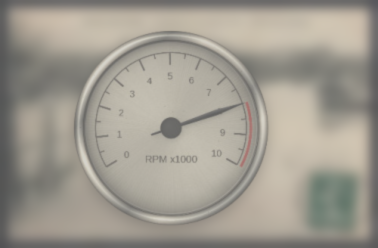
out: **8000** rpm
